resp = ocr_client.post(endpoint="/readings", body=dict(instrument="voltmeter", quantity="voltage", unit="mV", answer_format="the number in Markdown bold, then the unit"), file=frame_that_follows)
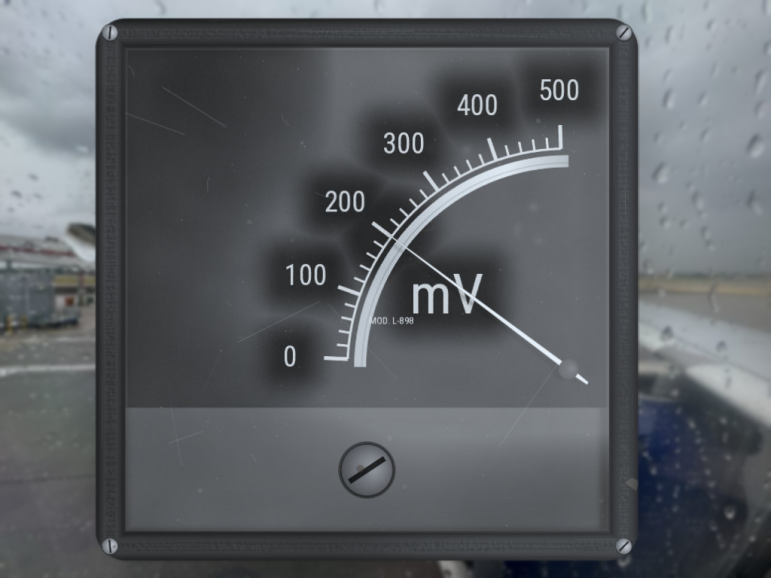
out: **200** mV
